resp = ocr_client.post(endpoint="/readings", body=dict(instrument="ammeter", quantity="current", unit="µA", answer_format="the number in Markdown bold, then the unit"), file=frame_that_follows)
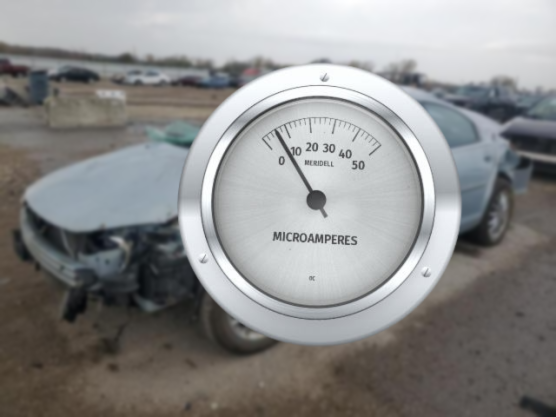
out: **6** µA
